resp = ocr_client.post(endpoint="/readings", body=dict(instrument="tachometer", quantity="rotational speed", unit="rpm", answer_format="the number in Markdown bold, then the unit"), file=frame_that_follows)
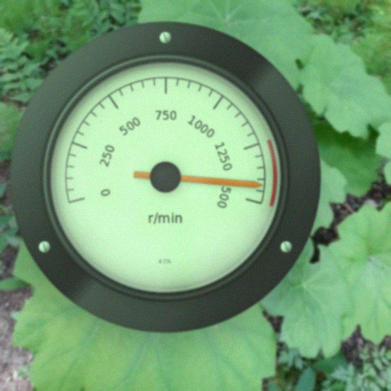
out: **1425** rpm
